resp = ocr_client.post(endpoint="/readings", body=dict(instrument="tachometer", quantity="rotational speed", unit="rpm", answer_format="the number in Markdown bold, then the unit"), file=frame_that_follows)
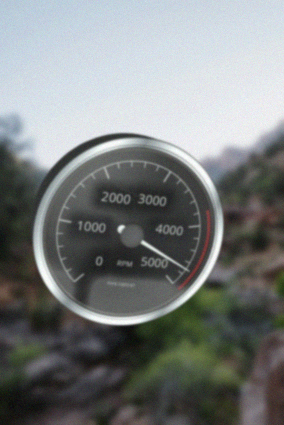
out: **4700** rpm
